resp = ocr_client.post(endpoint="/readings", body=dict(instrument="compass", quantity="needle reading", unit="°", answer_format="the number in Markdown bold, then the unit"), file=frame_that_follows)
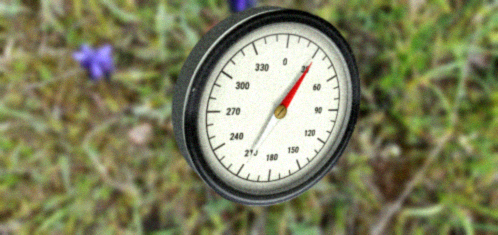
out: **30** °
